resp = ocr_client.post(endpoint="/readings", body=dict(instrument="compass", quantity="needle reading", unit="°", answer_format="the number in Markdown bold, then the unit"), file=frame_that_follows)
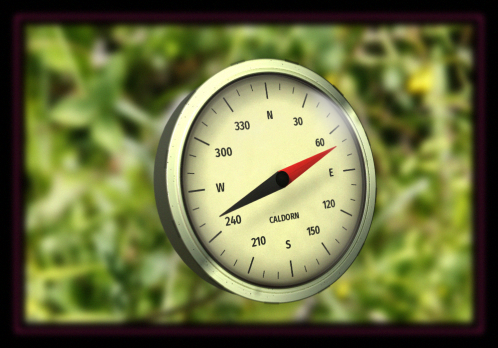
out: **70** °
